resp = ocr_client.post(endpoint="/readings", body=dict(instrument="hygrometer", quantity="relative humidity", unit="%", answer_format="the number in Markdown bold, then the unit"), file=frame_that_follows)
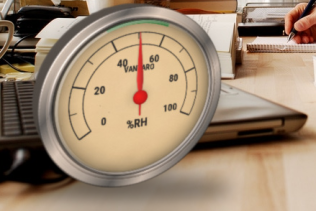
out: **50** %
